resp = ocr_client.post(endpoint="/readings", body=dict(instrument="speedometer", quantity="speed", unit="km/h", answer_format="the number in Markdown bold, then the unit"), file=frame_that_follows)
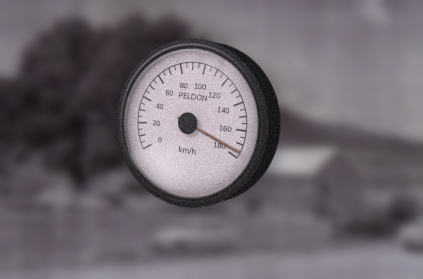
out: **175** km/h
